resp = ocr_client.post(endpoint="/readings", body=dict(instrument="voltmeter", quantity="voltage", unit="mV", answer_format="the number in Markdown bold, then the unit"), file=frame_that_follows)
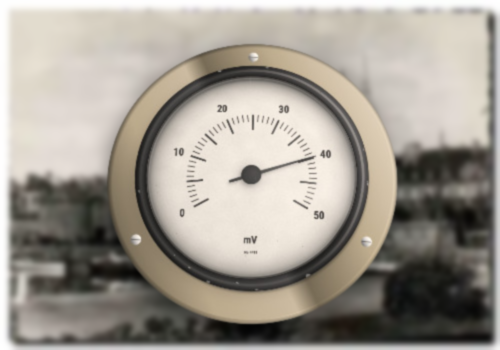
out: **40** mV
